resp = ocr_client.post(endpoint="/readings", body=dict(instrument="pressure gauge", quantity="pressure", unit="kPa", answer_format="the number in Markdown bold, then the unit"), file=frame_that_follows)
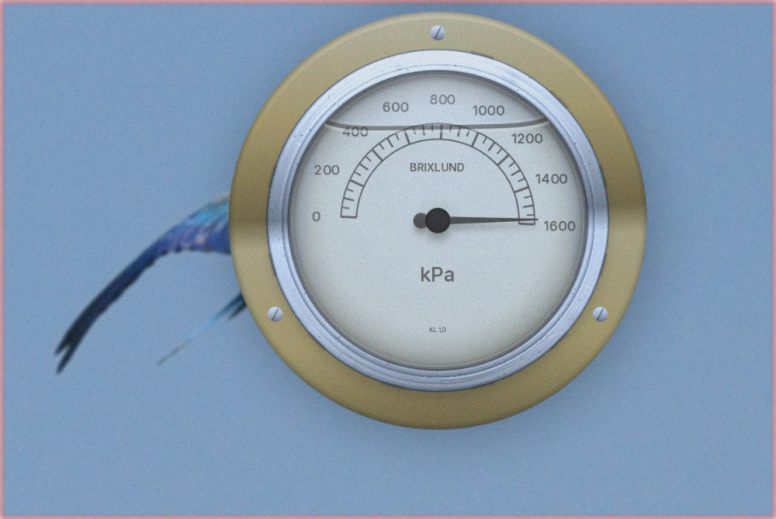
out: **1575** kPa
